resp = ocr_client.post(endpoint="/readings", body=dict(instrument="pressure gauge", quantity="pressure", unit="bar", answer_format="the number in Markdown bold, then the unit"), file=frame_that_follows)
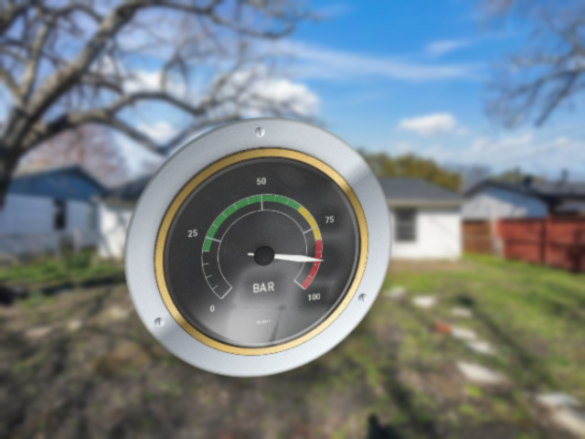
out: **87.5** bar
